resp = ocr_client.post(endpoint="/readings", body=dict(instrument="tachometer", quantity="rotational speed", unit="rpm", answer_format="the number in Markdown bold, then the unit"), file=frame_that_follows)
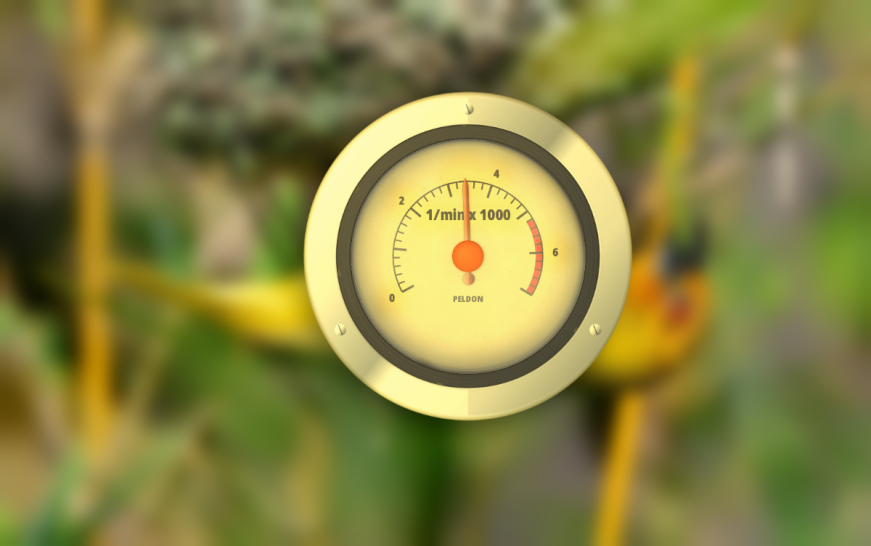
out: **3400** rpm
